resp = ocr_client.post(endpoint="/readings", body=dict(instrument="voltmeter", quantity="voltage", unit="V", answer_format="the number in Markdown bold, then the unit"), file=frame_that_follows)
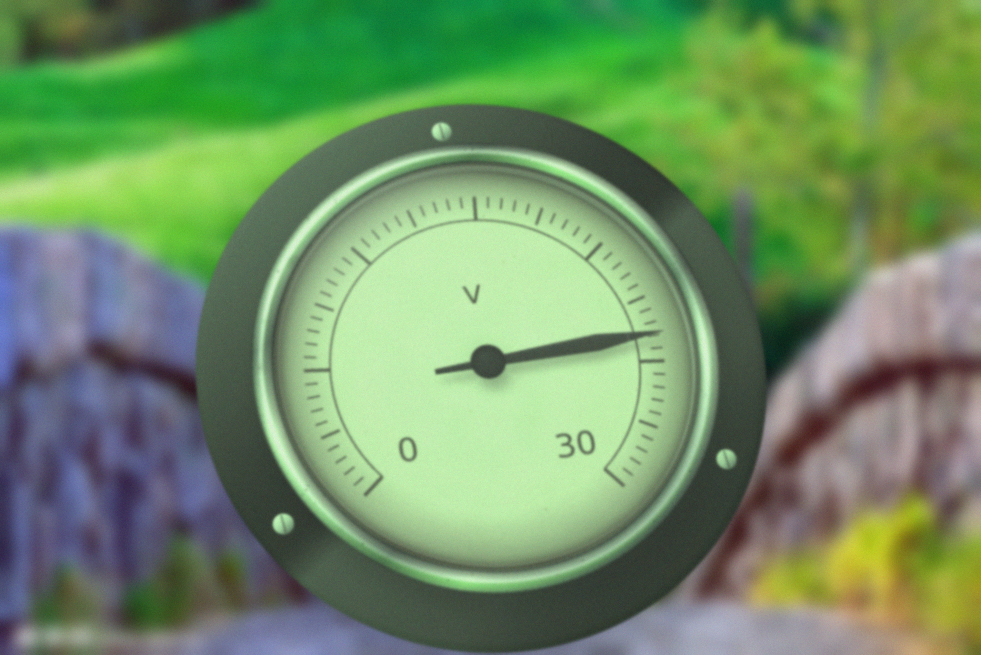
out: **24** V
